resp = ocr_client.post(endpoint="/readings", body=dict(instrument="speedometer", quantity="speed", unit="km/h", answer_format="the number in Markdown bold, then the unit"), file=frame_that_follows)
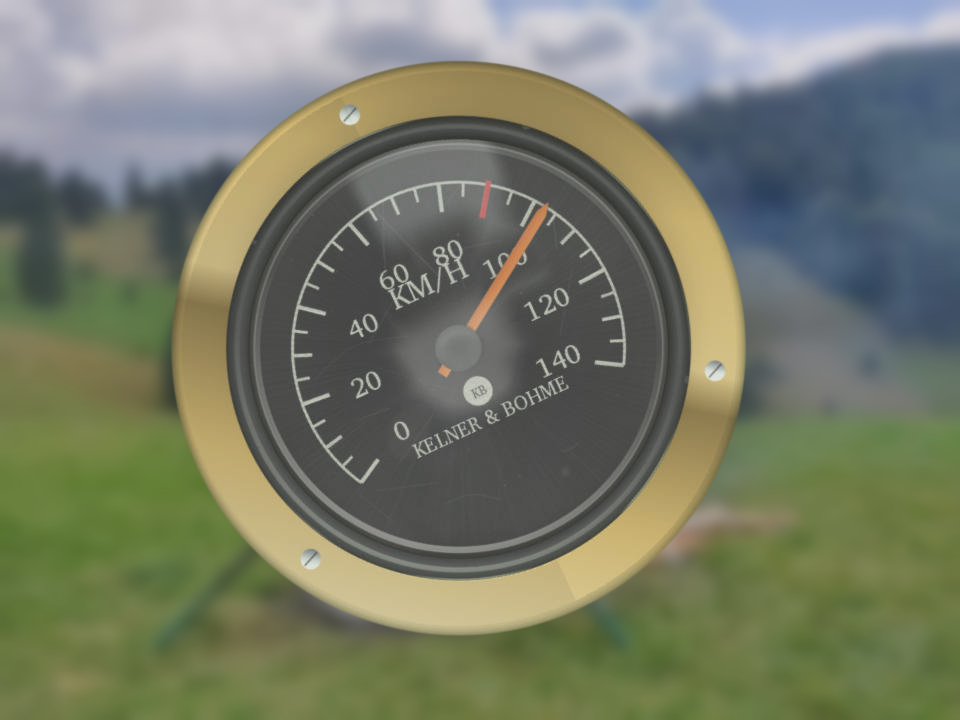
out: **102.5** km/h
